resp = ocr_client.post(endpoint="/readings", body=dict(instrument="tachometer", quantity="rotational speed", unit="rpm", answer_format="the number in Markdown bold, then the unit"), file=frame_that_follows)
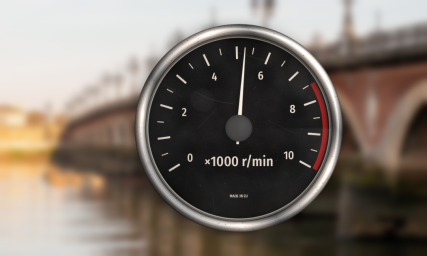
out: **5250** rpm
